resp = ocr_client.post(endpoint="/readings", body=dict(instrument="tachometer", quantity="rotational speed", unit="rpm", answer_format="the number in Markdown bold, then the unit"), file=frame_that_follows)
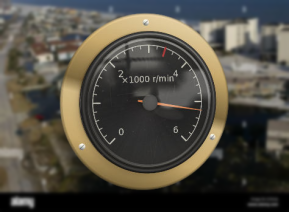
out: **5200** rpm
